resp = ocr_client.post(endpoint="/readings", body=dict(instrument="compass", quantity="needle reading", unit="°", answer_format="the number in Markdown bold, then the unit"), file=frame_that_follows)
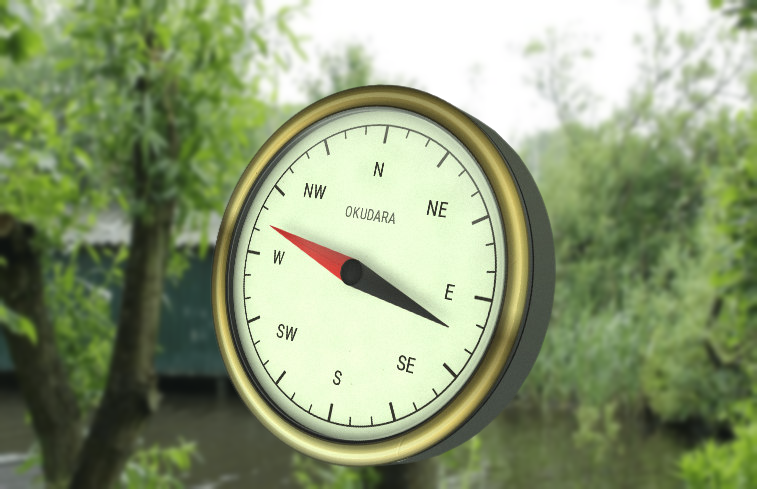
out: **285** °
